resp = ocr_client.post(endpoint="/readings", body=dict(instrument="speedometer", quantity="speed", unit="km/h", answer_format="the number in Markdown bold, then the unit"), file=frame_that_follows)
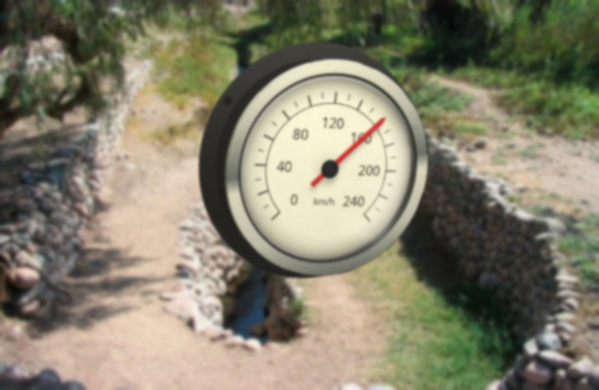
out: **160** km/h
